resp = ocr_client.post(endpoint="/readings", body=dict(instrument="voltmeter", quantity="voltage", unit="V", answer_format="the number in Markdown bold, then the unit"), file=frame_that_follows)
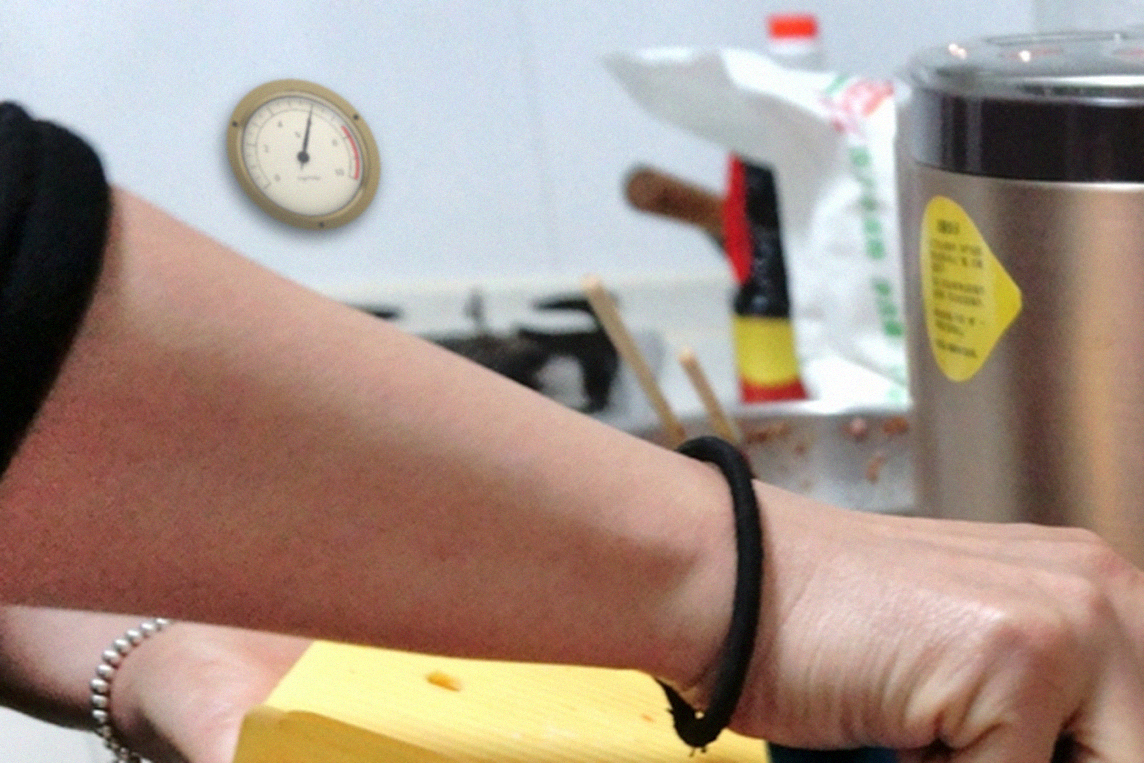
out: **6** V
